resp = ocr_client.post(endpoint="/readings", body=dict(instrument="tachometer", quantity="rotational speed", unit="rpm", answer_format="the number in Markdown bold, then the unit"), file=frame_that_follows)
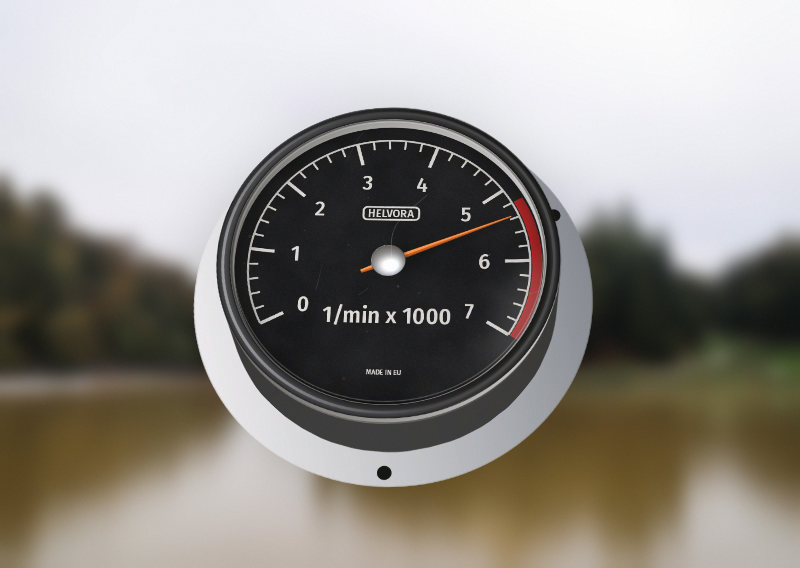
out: **5400** rpm
